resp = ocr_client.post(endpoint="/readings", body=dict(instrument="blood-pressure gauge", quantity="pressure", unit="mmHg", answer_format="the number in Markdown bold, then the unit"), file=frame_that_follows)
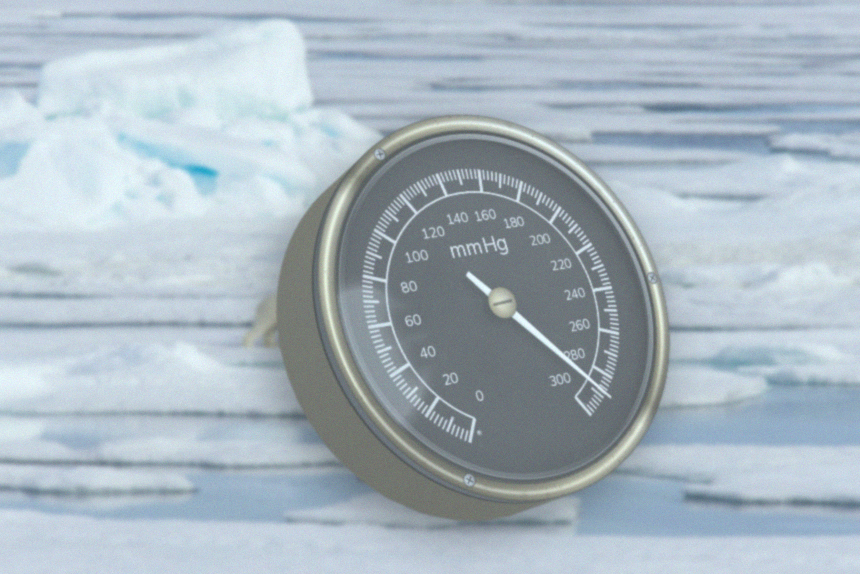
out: **290** mmHg
